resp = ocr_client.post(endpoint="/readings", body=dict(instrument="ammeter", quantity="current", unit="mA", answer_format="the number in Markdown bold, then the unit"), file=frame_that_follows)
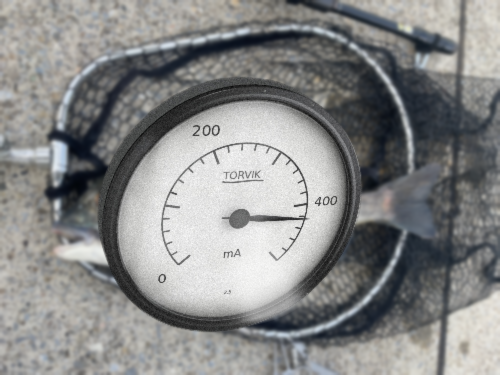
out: **420** mA
